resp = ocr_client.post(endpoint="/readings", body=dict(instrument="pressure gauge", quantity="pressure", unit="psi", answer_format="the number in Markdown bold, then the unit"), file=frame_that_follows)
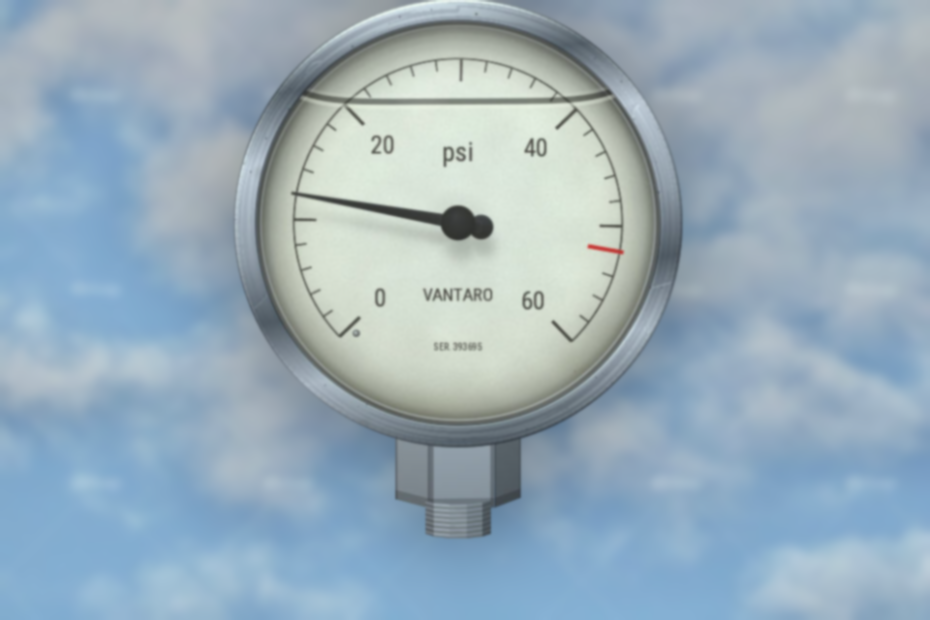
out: **12** psi
